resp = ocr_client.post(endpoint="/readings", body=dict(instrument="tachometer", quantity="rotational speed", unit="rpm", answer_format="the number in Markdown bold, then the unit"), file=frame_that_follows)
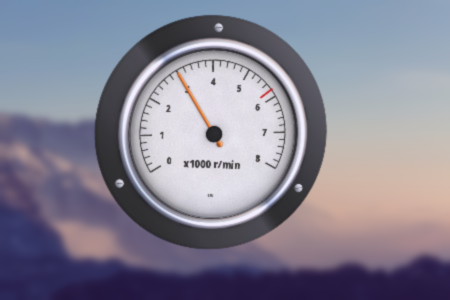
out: **3000** rpm
